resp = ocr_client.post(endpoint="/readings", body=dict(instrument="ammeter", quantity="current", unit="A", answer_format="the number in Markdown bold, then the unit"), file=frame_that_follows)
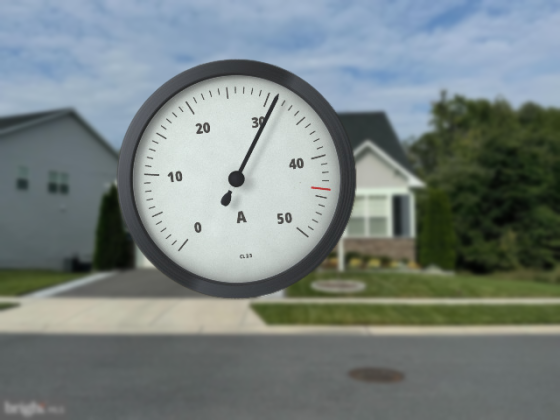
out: **31** A
